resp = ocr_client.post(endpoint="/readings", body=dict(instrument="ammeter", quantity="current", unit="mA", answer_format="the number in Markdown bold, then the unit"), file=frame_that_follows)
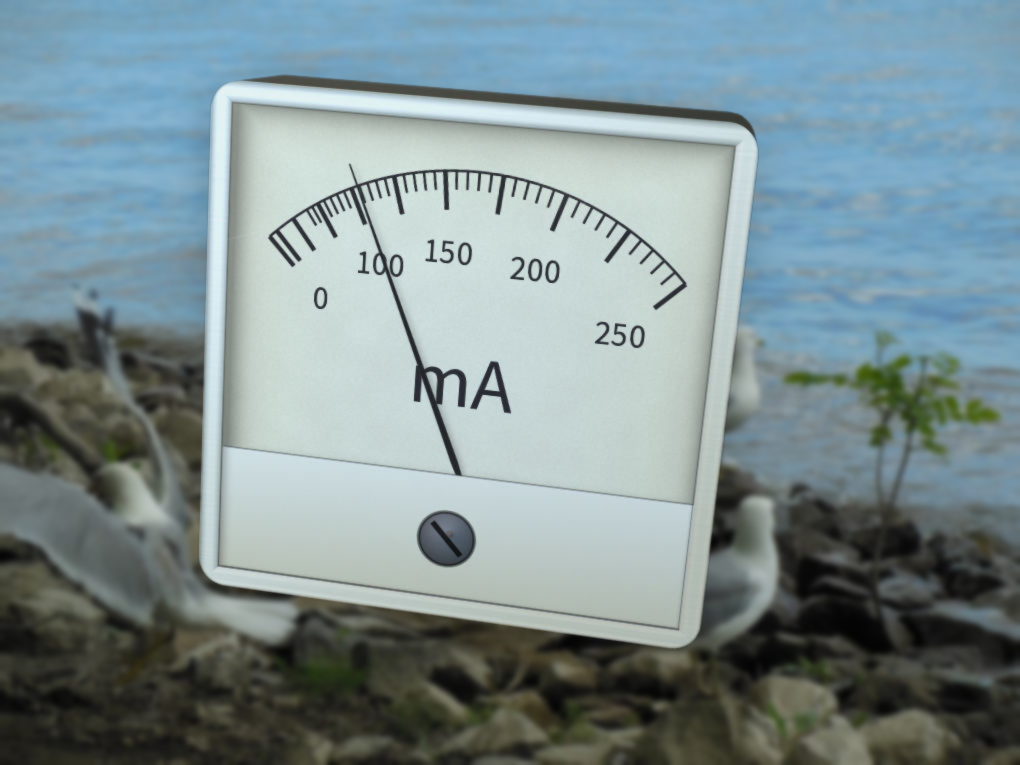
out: **105** mA
